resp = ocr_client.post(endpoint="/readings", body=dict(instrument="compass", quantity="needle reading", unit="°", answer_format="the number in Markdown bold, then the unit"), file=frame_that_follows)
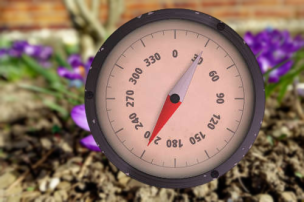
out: **210** °
